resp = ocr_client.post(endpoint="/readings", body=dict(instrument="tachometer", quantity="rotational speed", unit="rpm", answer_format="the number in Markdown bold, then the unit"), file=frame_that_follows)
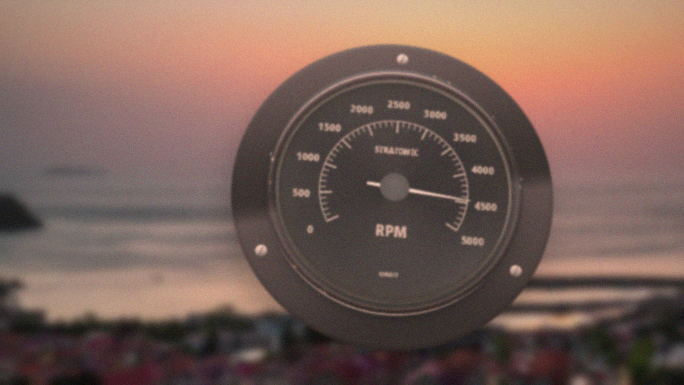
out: **4500** rpm
